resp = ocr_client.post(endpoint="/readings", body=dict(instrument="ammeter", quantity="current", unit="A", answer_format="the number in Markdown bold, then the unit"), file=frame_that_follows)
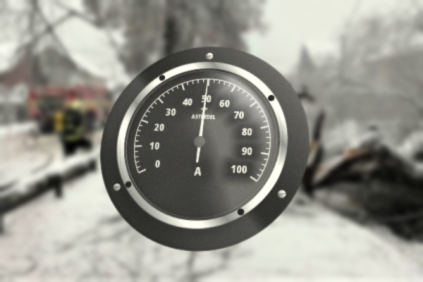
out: **50** A
